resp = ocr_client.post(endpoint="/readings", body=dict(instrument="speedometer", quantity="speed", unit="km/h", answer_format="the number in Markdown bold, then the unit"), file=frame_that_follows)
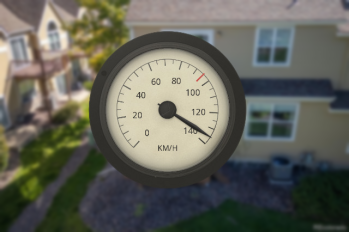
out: **135** km/h
